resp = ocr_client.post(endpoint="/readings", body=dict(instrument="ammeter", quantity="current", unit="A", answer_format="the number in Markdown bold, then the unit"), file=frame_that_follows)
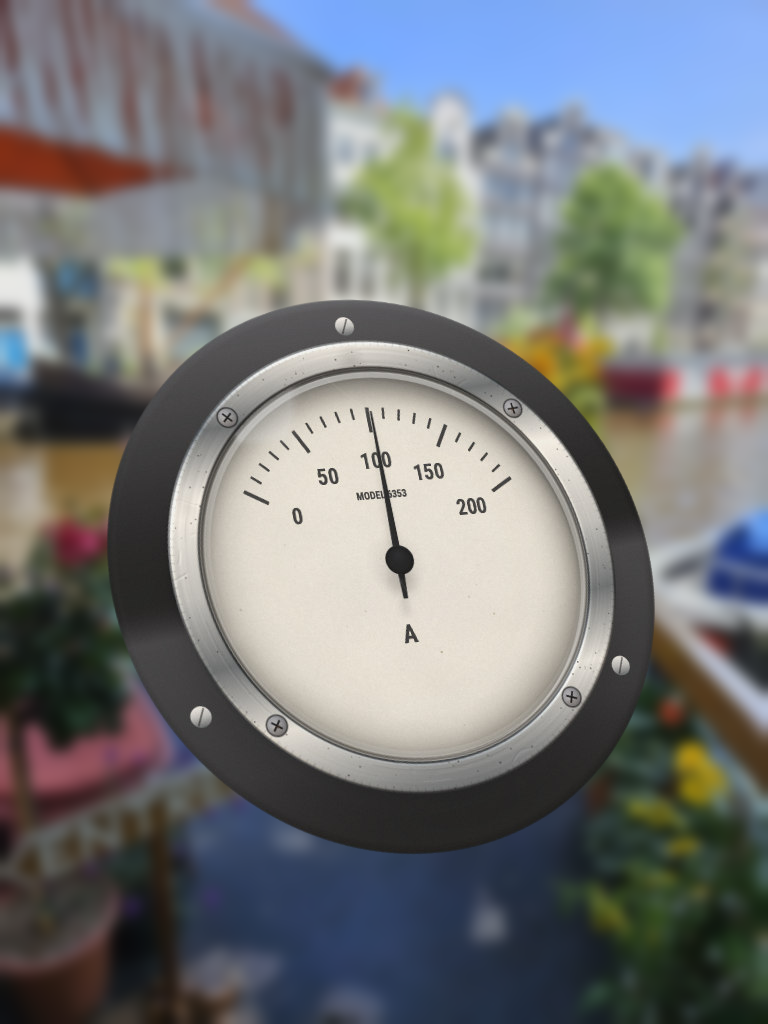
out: **100** A
